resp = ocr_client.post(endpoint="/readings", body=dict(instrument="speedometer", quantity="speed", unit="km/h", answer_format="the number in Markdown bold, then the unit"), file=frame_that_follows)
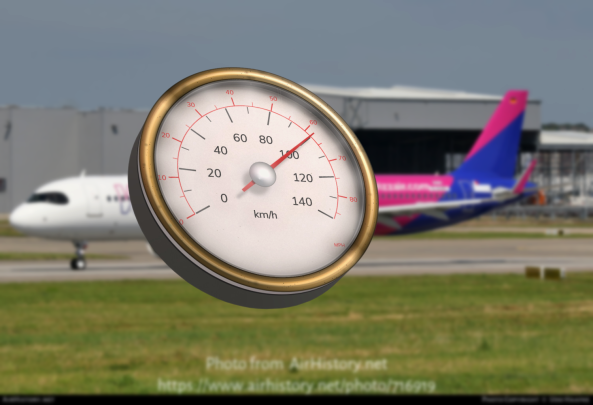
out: **100** km/h
